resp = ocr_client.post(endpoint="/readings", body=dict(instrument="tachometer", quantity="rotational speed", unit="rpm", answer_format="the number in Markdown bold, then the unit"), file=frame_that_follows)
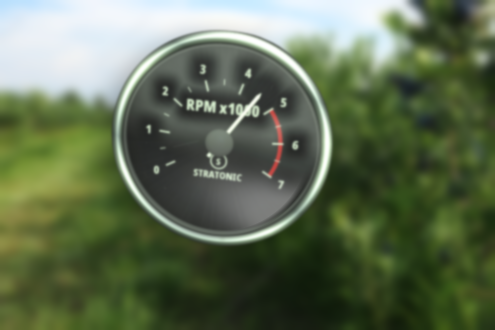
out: **4500** rpm
